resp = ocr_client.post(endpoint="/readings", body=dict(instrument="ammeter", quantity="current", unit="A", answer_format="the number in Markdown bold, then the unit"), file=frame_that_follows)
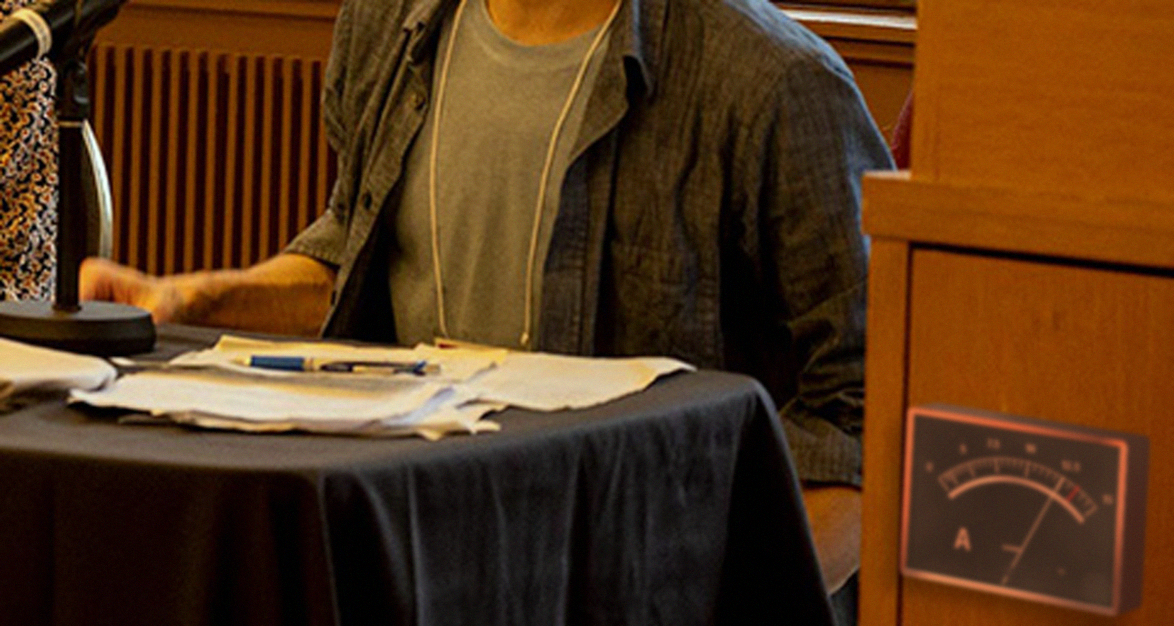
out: **12.5** A
